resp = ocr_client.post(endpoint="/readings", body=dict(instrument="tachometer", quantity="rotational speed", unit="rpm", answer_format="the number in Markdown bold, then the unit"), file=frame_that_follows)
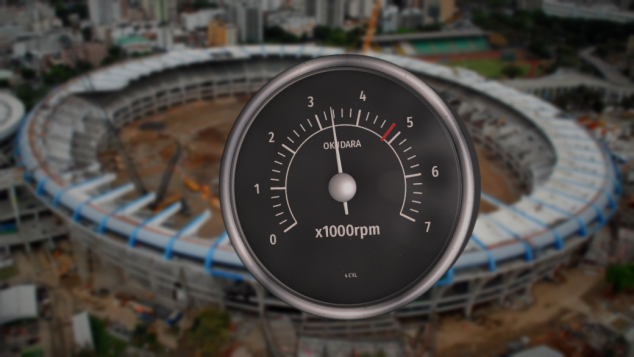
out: **3400** rpm
